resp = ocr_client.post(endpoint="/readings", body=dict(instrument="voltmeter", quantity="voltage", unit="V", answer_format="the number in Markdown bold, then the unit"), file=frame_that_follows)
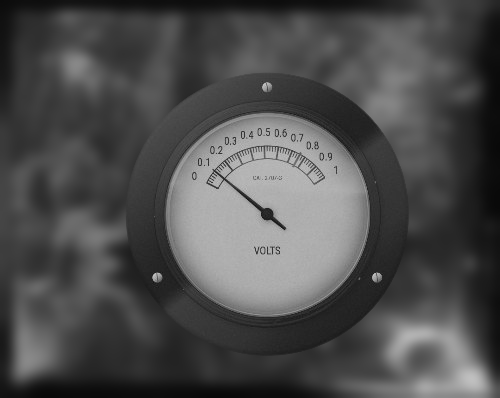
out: **0.1** V
